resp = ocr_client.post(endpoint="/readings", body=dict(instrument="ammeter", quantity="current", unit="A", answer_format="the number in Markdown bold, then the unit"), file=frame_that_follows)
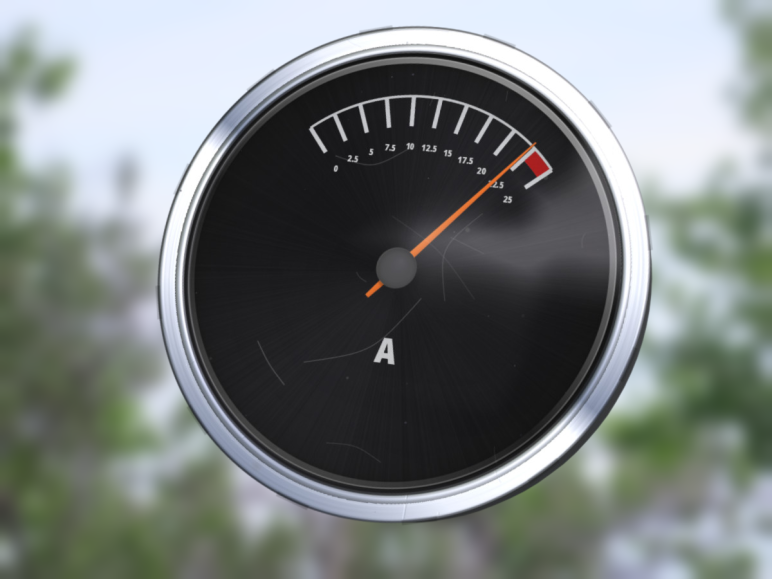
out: **22.5** A
